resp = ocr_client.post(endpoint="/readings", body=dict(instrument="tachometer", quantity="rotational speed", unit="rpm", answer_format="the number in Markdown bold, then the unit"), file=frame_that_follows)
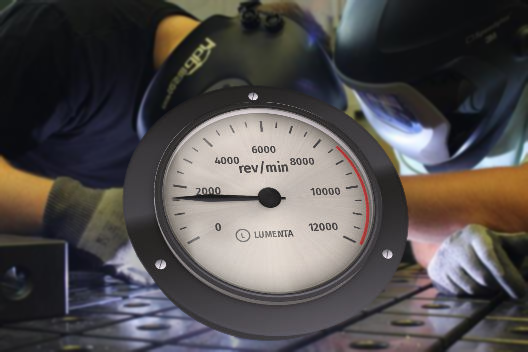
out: **1500** rpm
